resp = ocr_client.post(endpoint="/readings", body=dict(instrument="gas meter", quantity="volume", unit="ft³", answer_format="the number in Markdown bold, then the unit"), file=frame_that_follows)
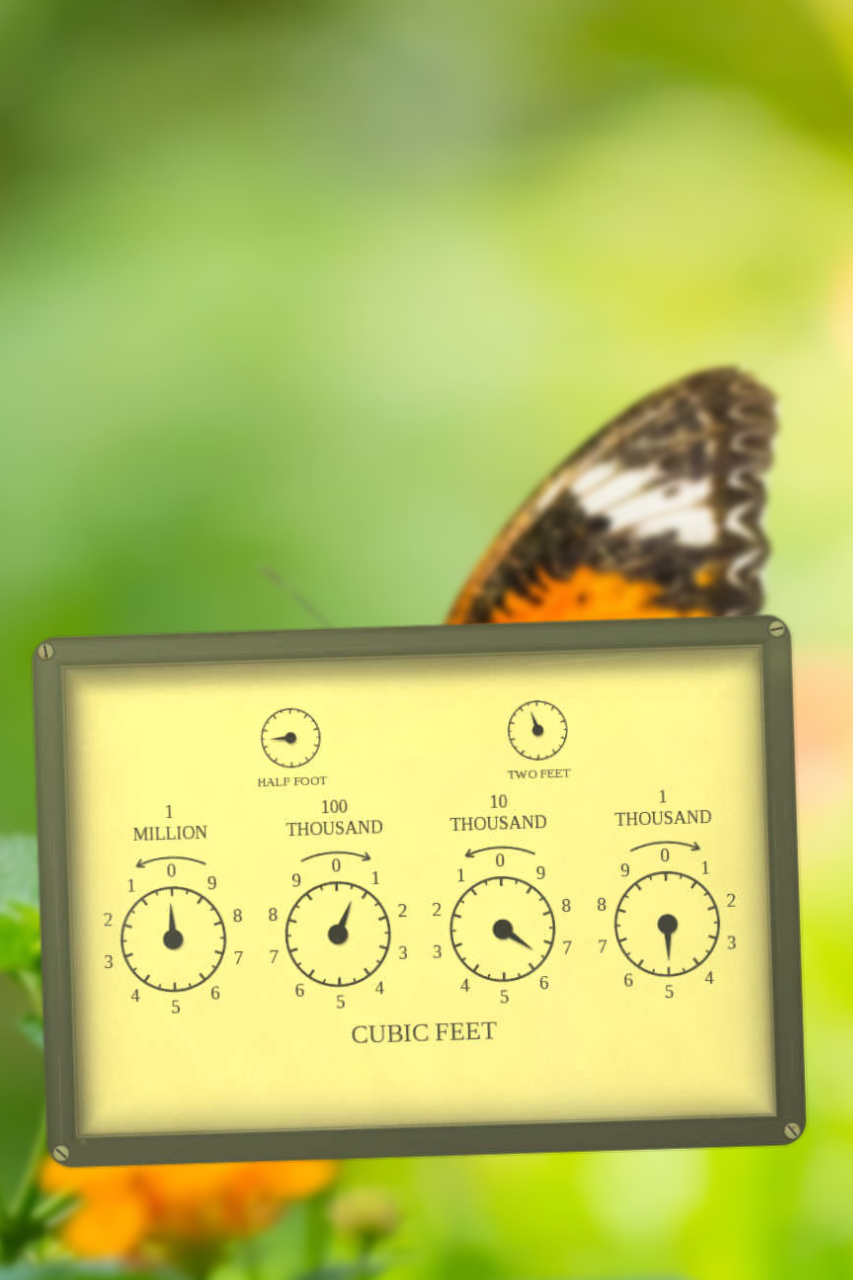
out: **6500** ft³
